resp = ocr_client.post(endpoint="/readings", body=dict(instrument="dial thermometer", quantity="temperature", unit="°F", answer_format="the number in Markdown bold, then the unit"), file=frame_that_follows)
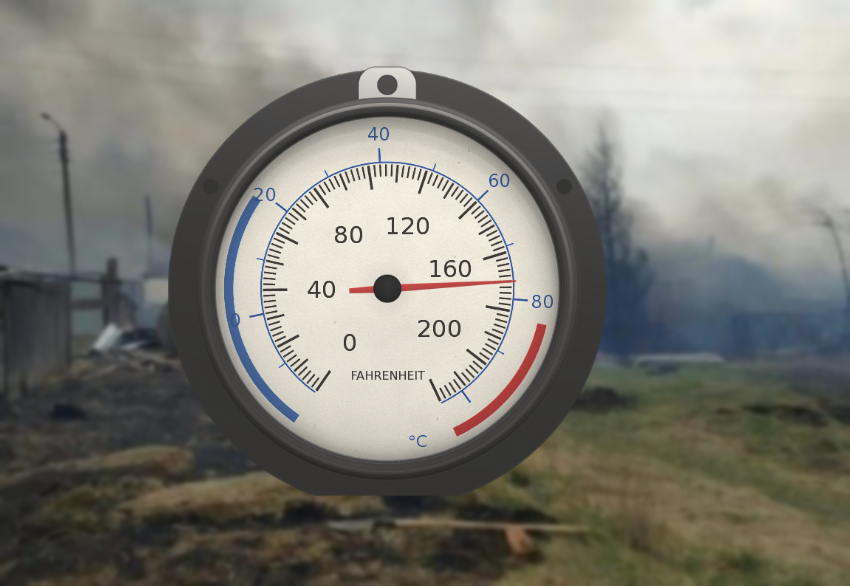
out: **170** °F
